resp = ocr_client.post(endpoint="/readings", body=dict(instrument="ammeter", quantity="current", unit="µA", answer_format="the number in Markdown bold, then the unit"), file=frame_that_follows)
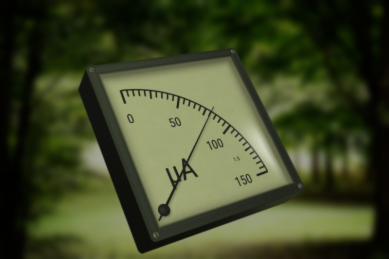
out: **80** µA
